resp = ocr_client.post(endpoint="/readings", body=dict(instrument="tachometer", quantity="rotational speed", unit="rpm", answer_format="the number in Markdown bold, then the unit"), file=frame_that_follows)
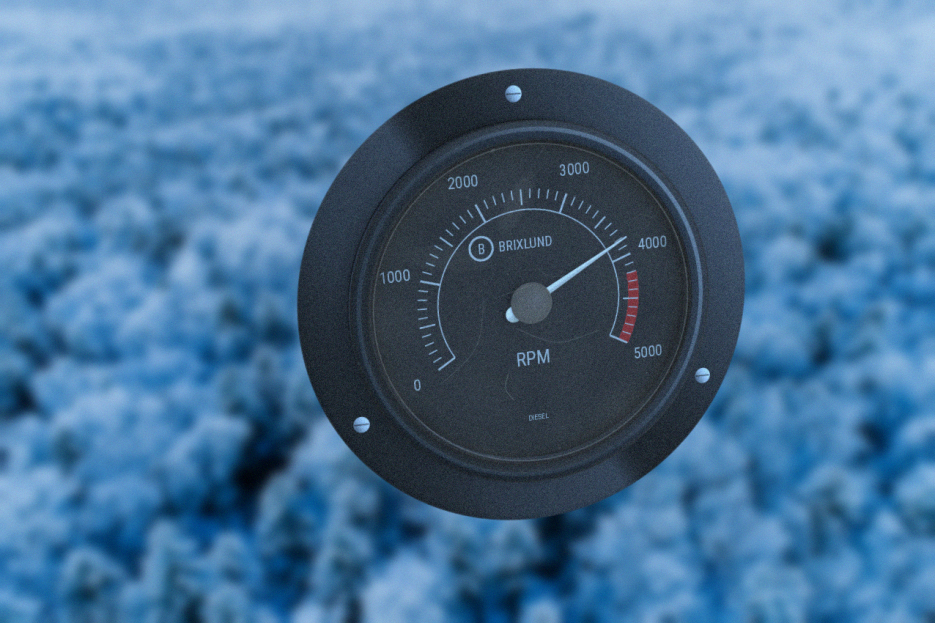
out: **3800** rpm
